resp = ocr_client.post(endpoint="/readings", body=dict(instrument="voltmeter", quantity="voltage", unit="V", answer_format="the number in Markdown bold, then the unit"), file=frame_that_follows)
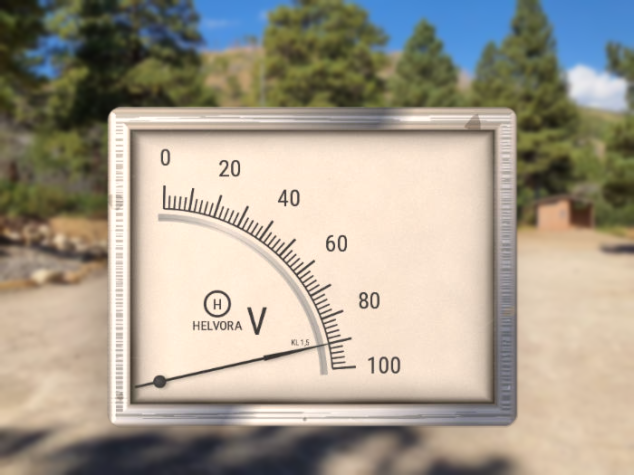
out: **90** V
